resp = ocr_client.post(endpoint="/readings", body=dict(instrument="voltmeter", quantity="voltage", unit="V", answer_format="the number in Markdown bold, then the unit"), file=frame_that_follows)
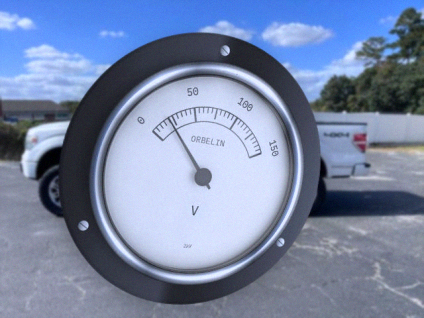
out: **20** V
